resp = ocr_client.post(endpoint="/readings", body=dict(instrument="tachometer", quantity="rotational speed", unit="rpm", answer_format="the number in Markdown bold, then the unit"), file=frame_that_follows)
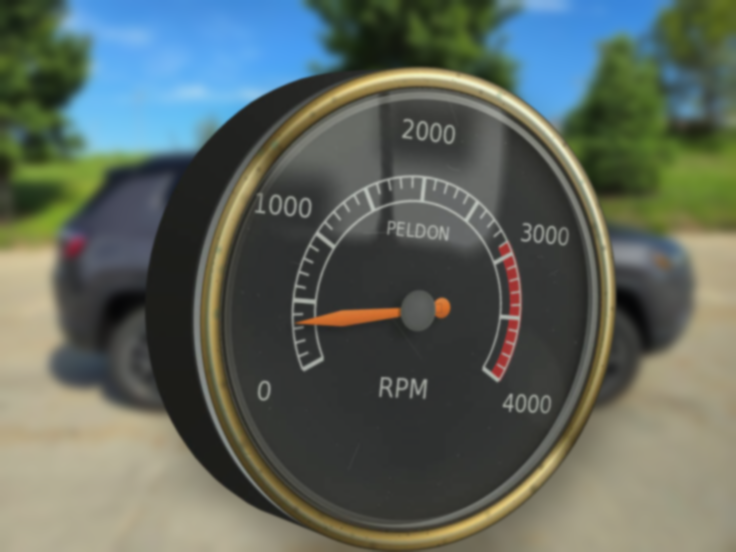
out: **350** rpm
